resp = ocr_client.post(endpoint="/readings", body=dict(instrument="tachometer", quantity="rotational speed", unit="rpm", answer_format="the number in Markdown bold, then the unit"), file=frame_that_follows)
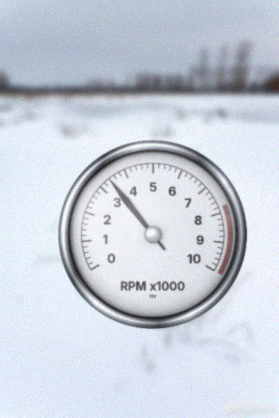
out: **3400** rpm
